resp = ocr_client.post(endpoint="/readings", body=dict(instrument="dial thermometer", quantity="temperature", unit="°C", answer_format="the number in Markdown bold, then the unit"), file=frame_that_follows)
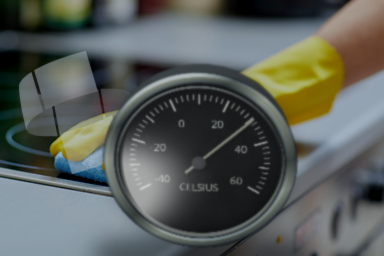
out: **30** °C
